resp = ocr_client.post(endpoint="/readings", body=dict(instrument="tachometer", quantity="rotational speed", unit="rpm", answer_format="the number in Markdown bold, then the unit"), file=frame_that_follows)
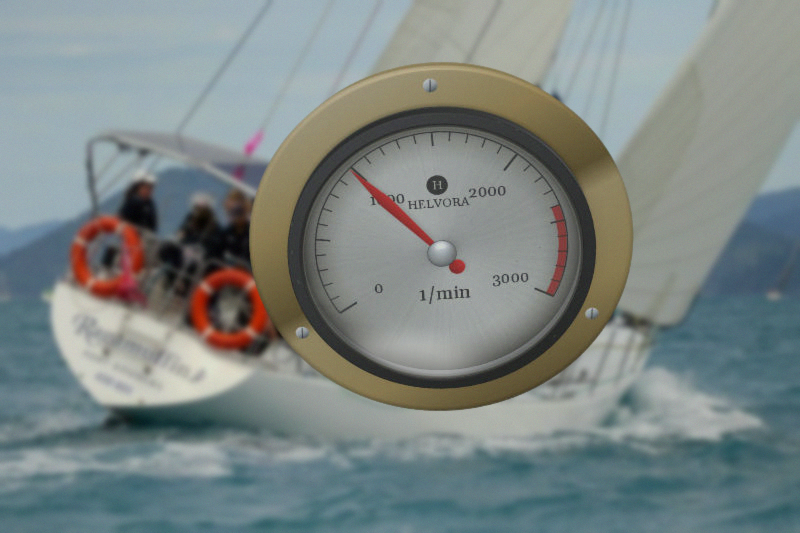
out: **1000** rpm
